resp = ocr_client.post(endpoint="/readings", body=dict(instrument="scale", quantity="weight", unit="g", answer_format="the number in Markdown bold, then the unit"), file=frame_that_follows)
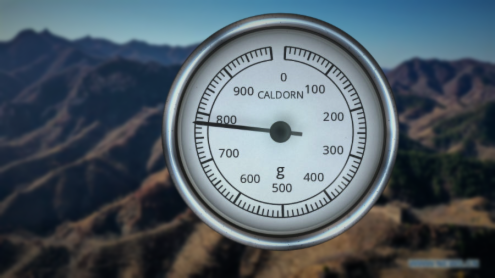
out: **780** g
